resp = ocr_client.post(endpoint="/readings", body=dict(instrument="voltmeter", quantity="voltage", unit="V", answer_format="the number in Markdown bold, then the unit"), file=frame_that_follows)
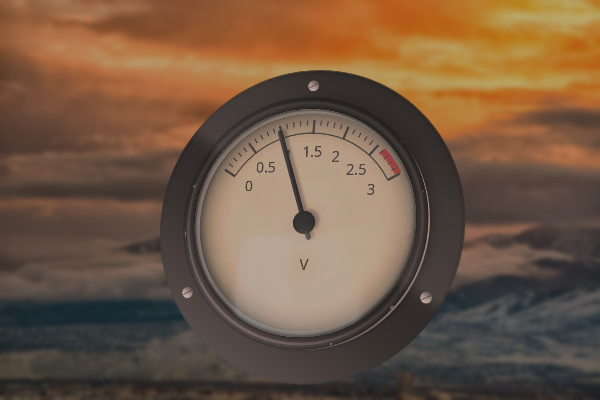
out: **1** V
